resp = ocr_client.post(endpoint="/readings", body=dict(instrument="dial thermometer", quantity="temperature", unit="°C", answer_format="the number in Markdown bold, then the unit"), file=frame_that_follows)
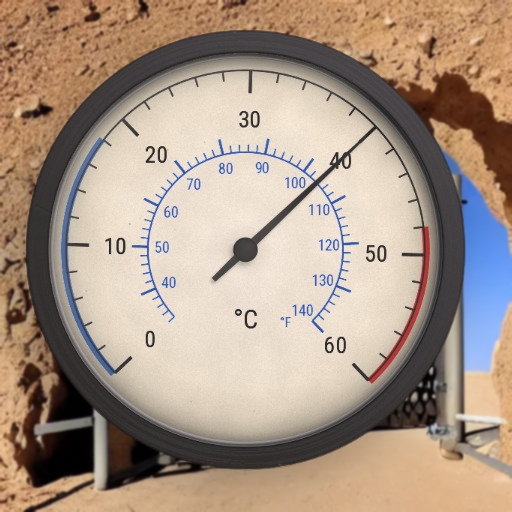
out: **40** °C
